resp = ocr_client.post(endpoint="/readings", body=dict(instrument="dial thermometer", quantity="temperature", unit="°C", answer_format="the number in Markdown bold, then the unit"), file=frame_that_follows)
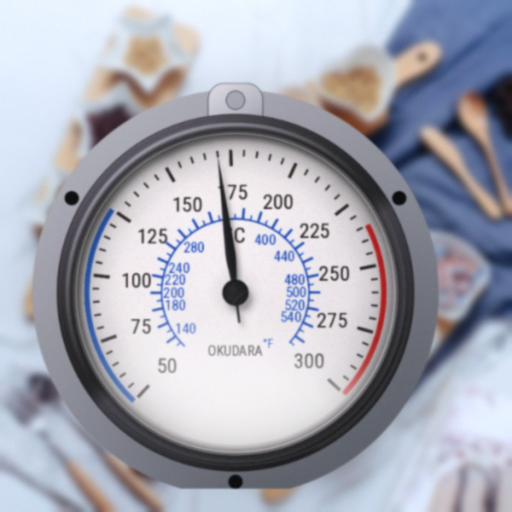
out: **170** °C
